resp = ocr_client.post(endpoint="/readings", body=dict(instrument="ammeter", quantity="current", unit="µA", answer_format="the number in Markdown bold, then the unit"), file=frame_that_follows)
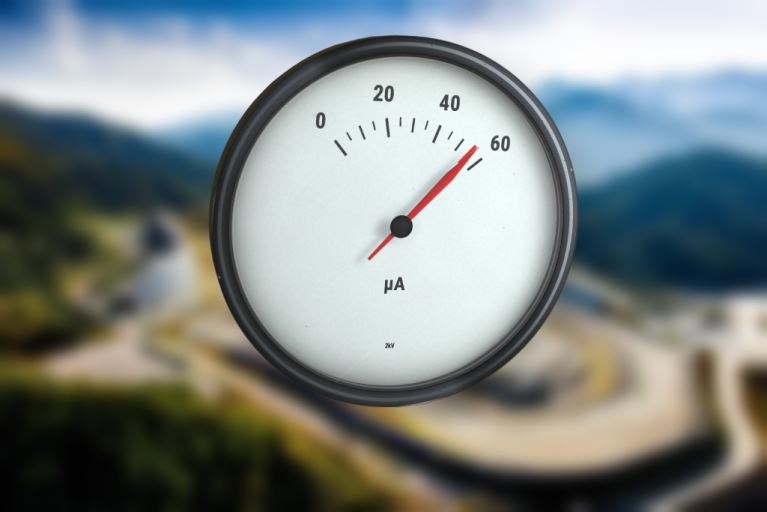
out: **55** µA
